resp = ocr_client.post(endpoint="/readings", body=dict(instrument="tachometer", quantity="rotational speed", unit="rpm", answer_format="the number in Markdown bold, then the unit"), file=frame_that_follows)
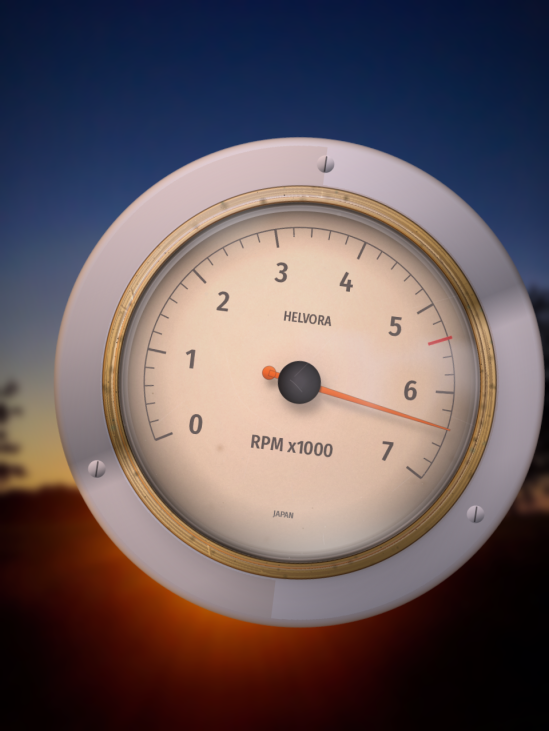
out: **6400** rpm
